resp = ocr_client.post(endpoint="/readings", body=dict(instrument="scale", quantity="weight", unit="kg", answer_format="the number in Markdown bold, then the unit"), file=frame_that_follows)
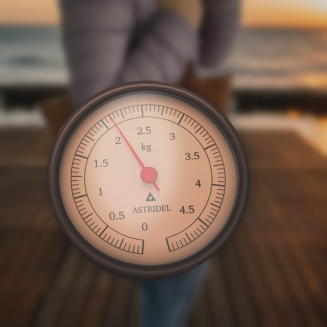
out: **2.1** kg
